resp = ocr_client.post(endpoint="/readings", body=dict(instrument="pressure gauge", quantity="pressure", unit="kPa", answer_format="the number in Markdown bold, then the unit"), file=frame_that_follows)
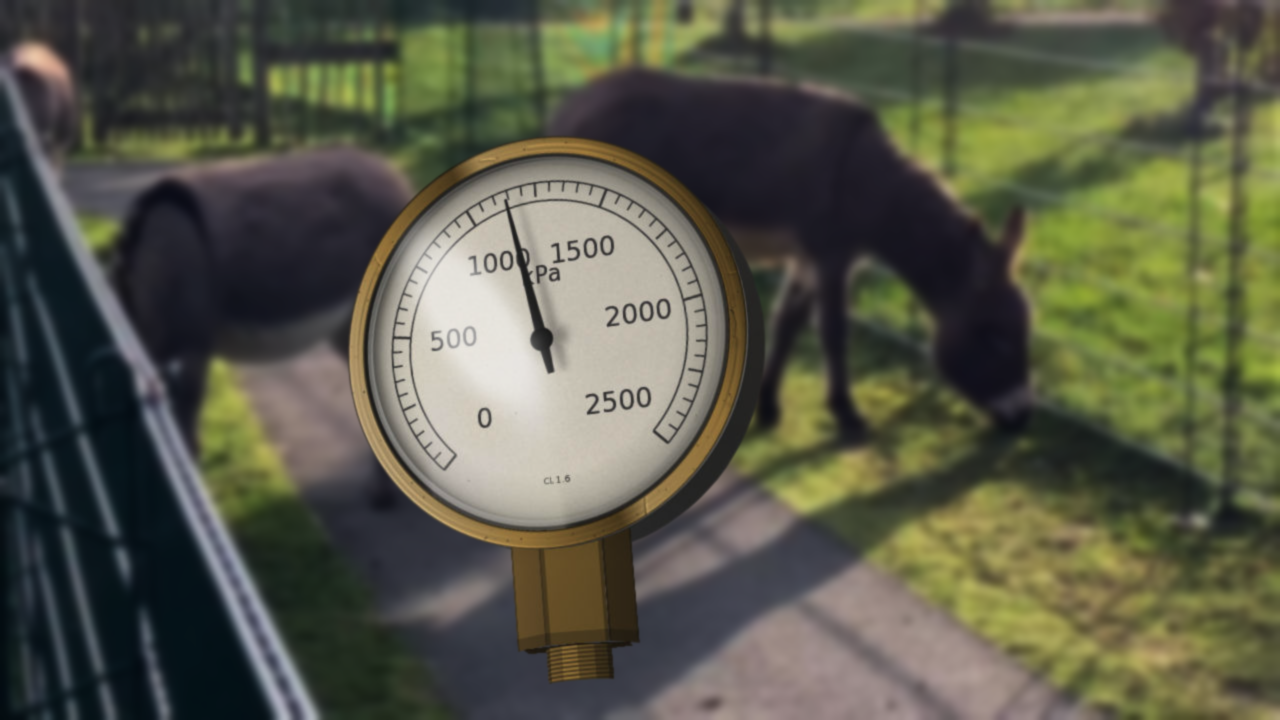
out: **1150** kPa
